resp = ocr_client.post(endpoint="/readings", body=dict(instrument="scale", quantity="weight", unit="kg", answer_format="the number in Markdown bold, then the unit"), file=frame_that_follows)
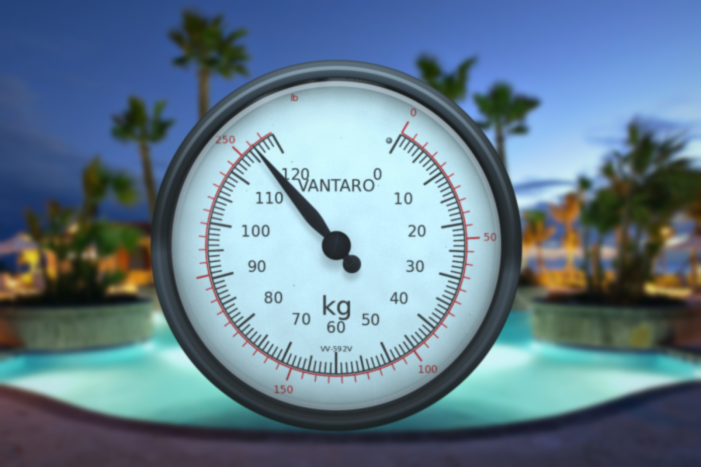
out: **116** kg
